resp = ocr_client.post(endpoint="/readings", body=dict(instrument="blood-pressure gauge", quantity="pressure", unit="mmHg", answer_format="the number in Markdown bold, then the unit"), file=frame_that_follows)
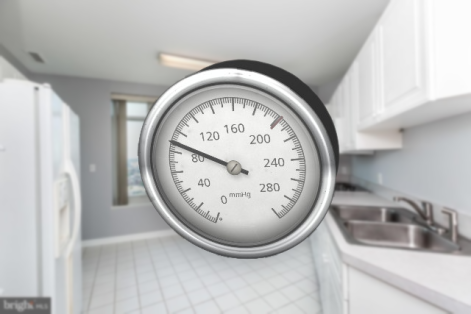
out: **90** mmHg
